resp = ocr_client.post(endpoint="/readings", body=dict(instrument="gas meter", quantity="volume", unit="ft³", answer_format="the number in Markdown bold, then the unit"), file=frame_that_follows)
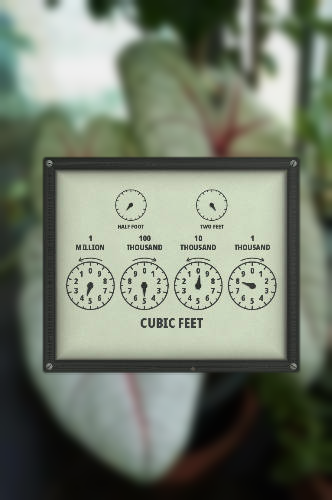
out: **449800** ft³
